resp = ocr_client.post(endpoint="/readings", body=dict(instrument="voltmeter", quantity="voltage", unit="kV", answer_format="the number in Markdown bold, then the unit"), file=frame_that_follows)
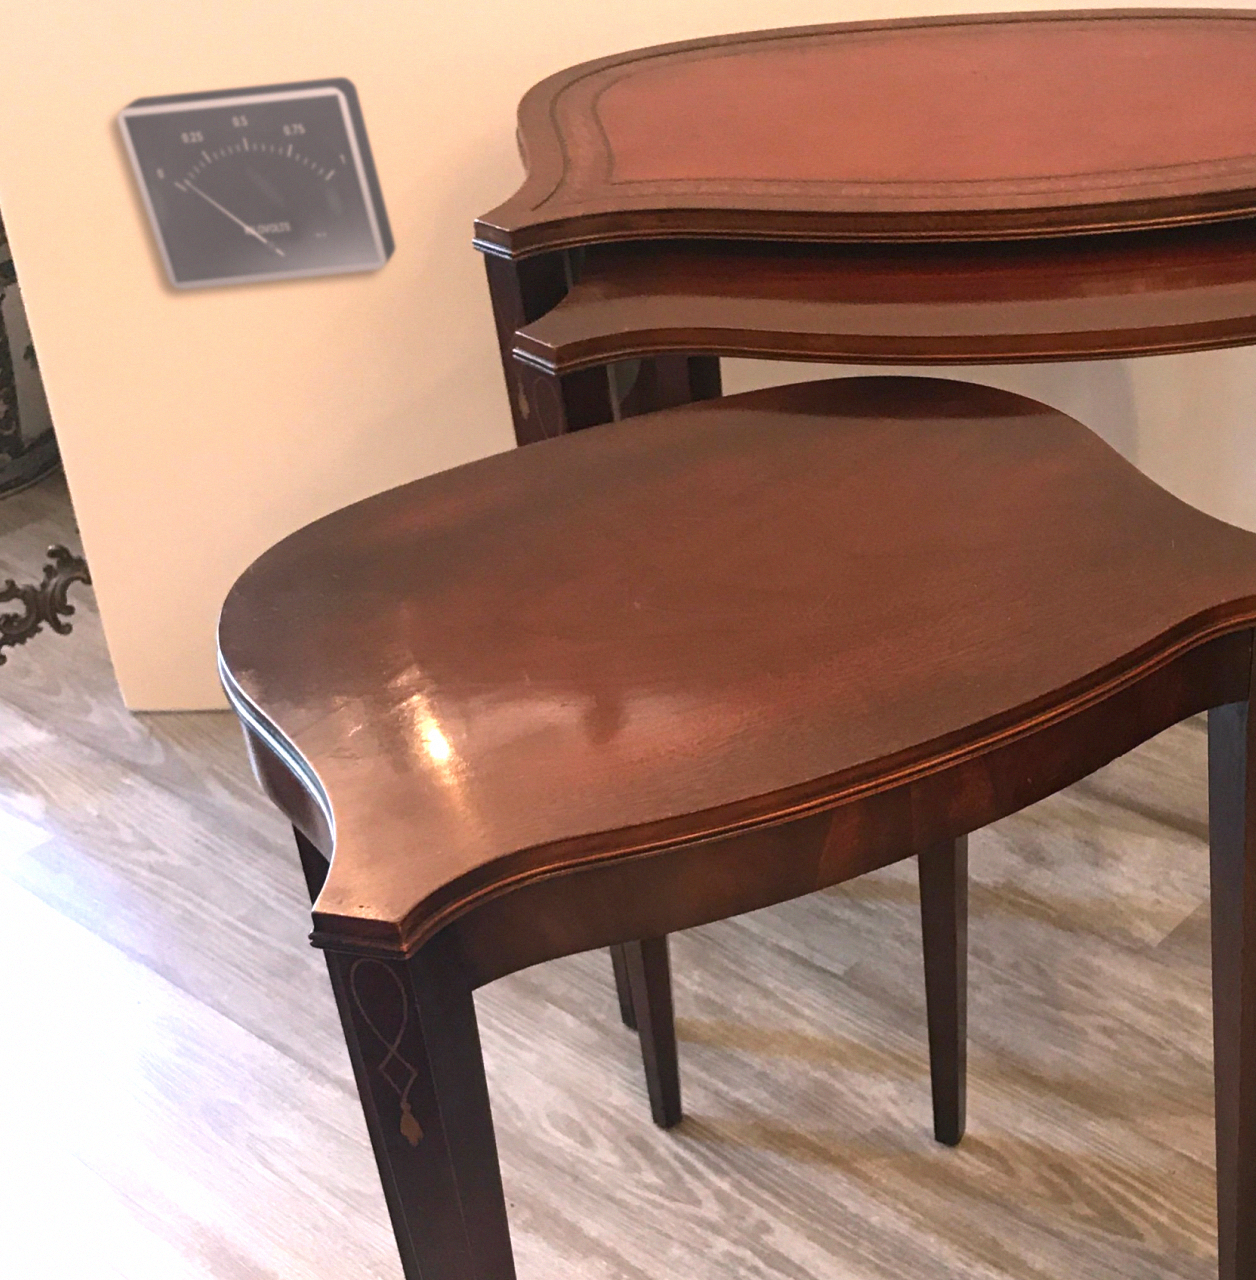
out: **0.05** kV
